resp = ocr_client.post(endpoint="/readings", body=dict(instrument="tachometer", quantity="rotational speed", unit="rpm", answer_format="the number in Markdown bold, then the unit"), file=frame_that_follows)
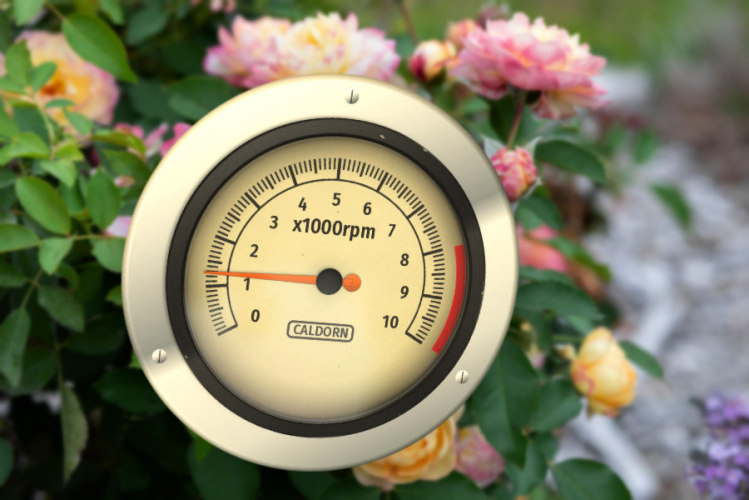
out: **1300** rpm
